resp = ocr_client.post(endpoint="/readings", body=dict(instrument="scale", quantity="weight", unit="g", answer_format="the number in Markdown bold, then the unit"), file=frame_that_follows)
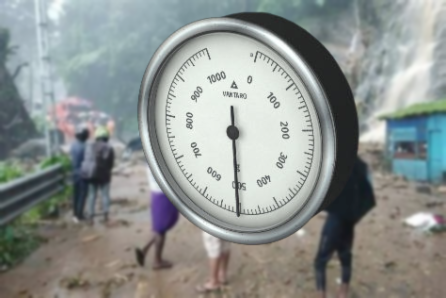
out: **500** g
